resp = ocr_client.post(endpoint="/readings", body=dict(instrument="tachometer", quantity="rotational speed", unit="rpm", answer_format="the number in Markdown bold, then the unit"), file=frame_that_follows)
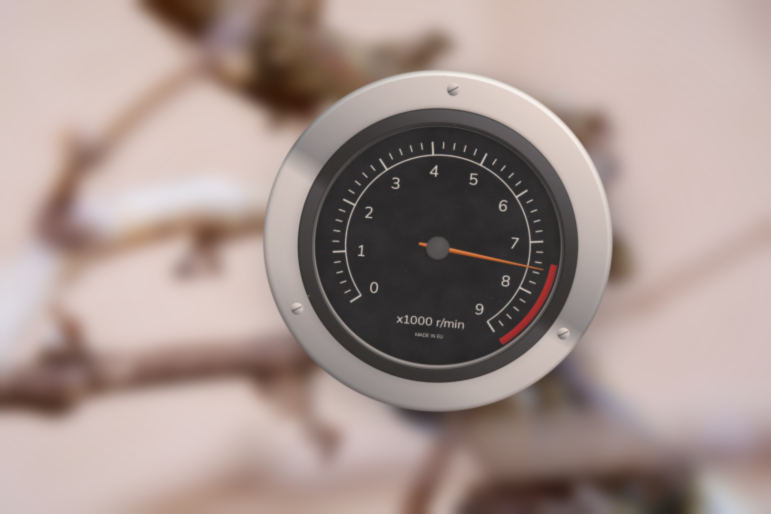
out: **7500** rpm
